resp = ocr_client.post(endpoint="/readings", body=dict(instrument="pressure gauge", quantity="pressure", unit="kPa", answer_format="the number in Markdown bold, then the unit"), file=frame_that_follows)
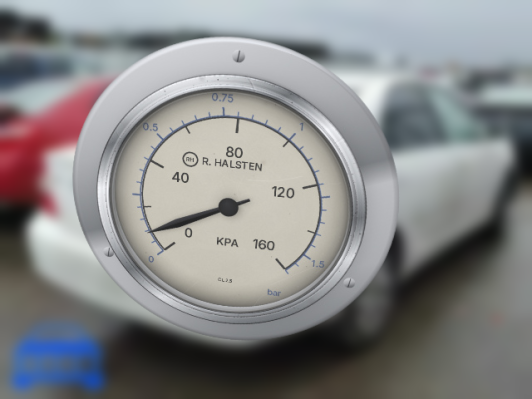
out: **10** kPa
